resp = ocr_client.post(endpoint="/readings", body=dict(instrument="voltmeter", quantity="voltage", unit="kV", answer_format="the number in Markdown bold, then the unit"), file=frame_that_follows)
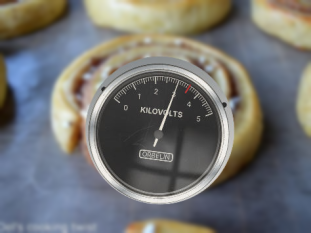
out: **3** kV
